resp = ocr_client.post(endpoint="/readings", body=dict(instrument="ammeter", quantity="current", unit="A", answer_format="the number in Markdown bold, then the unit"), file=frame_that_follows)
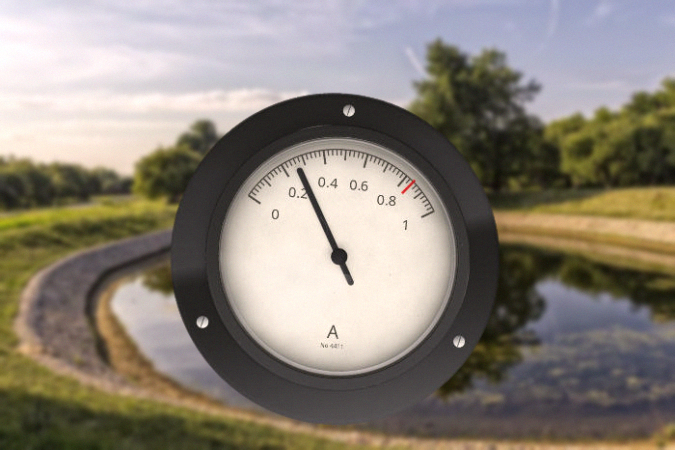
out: **0.26** A
